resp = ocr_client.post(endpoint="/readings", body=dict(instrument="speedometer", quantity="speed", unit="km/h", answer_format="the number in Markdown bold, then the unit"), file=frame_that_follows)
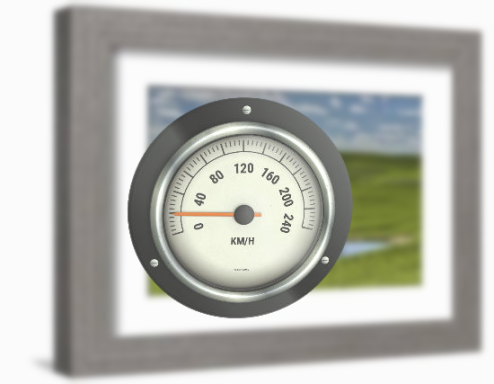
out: **20** km/h
